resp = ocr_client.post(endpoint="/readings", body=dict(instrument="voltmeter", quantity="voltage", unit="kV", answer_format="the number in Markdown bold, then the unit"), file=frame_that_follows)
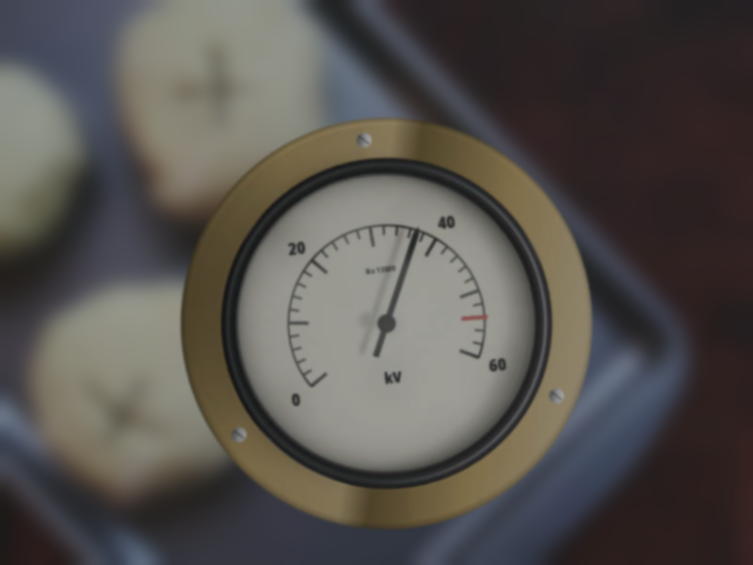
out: **37** kV
